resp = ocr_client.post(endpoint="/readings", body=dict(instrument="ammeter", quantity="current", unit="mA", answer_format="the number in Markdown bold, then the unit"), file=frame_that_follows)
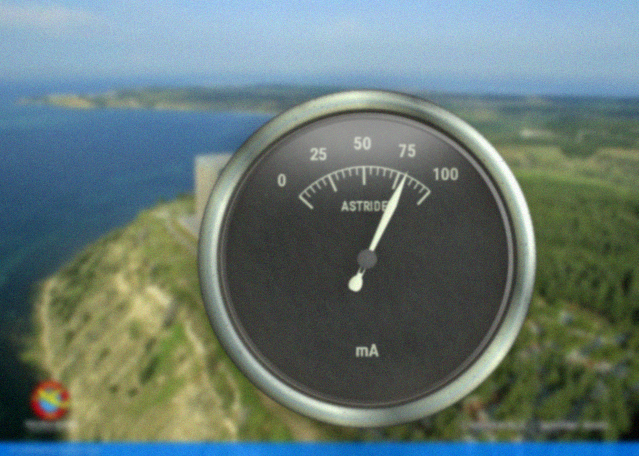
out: **80** mA
